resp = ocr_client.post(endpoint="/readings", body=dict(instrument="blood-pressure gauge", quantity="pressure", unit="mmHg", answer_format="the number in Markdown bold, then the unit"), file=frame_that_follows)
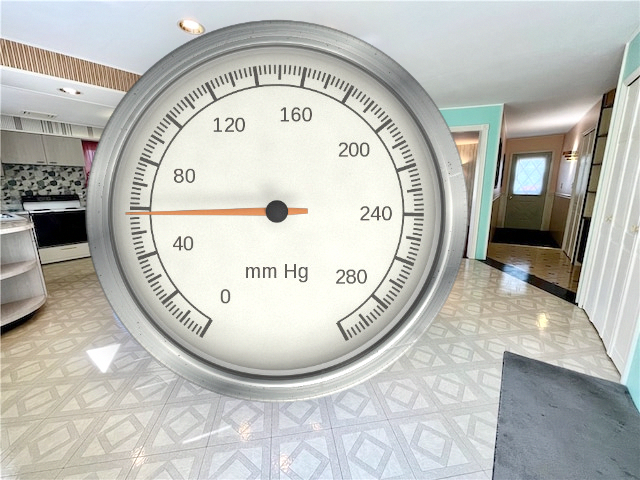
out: **58** mmHg
